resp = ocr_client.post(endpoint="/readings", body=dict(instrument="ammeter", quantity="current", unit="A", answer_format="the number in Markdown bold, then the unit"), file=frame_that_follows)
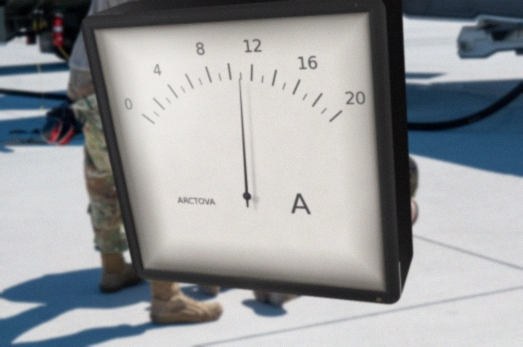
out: **11** A
